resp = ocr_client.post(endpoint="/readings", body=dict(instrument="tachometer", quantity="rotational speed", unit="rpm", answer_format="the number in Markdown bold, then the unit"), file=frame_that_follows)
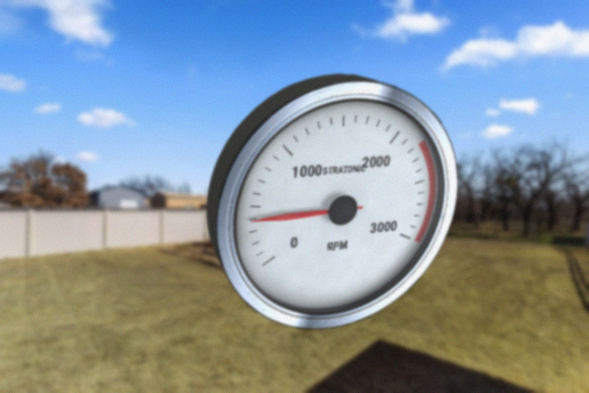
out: **400** rpm
